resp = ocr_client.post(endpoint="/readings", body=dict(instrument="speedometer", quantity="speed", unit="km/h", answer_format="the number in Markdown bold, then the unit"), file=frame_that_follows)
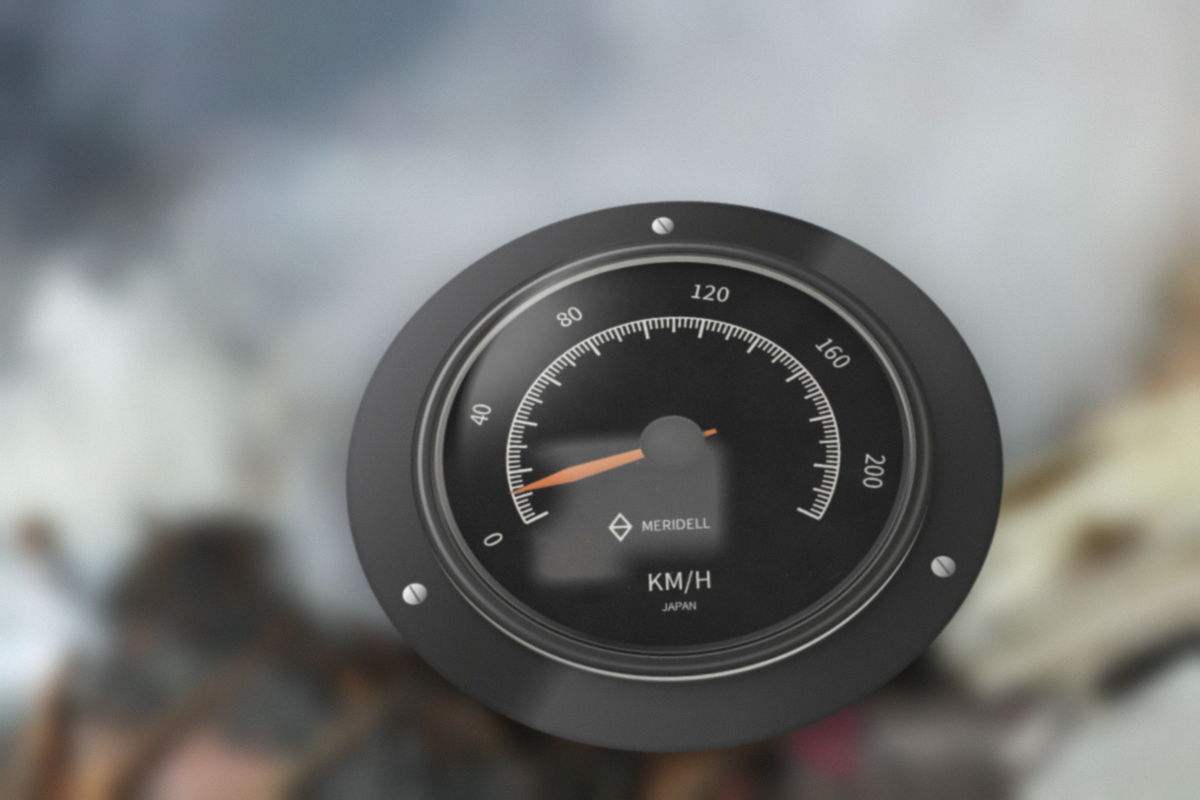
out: **10** km/h
